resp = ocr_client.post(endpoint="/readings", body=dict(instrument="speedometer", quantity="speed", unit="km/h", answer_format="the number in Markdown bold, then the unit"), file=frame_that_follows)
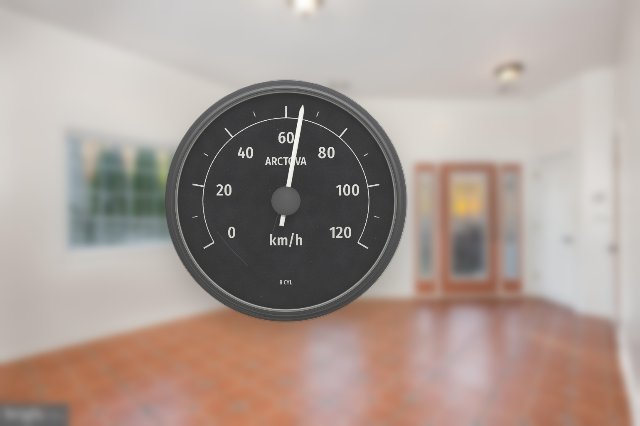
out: **65** km/h
